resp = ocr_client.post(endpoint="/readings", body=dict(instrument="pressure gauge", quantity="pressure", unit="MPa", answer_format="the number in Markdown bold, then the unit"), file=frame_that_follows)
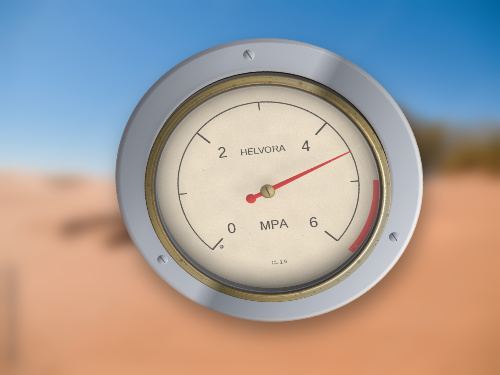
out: **4.5** MPa
